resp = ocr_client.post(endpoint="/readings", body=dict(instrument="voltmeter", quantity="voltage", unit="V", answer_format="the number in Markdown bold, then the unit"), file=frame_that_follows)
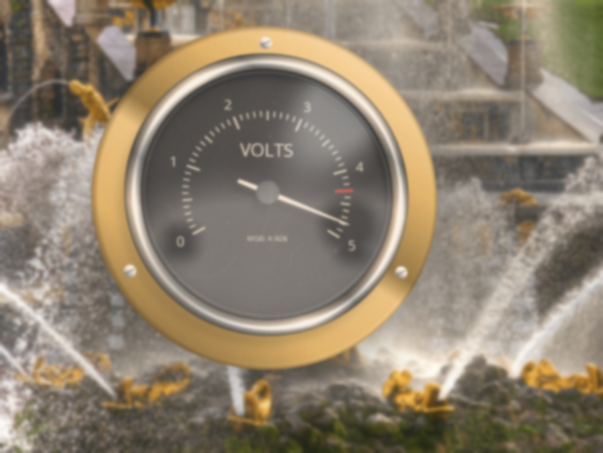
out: **4.8** V
